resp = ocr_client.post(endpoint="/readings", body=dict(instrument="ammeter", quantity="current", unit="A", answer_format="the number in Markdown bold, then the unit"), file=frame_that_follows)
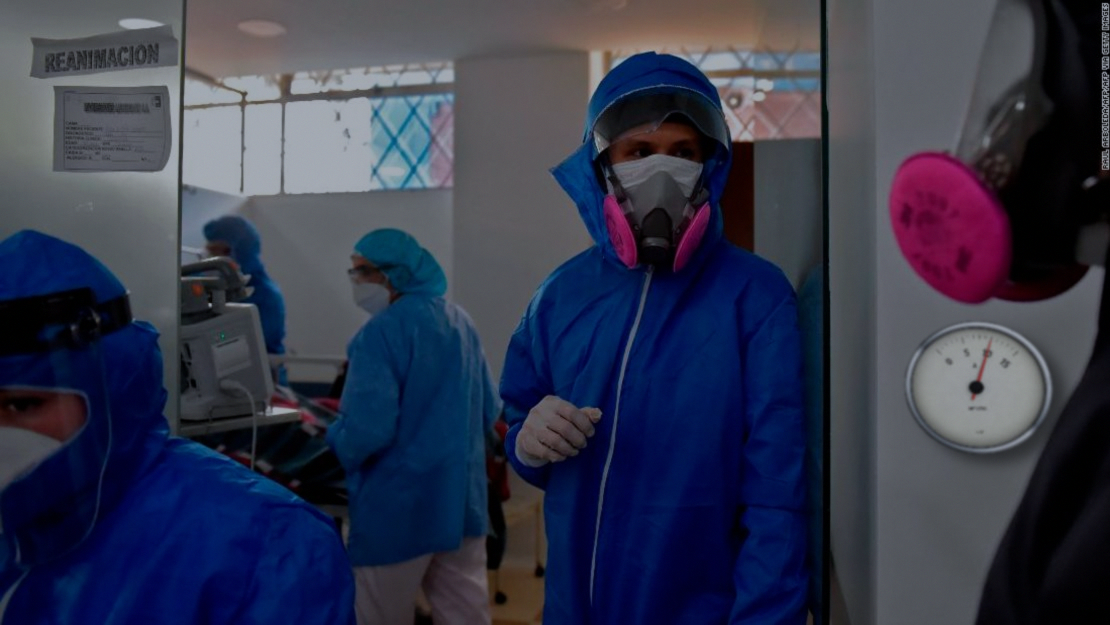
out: **10** A
